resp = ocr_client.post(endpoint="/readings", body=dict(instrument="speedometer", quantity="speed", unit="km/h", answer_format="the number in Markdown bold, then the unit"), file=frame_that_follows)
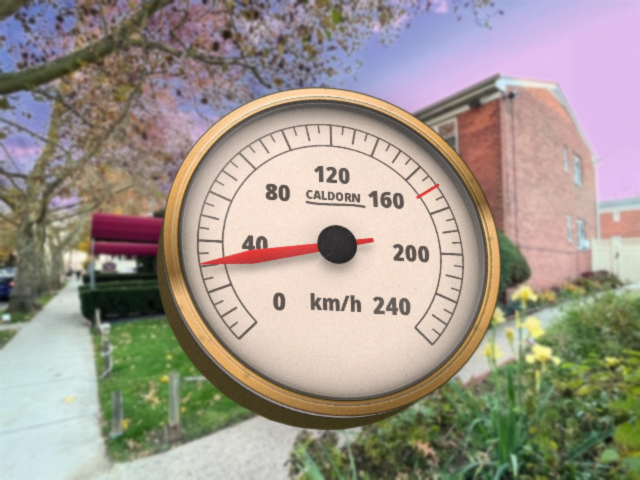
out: **30** km/h
